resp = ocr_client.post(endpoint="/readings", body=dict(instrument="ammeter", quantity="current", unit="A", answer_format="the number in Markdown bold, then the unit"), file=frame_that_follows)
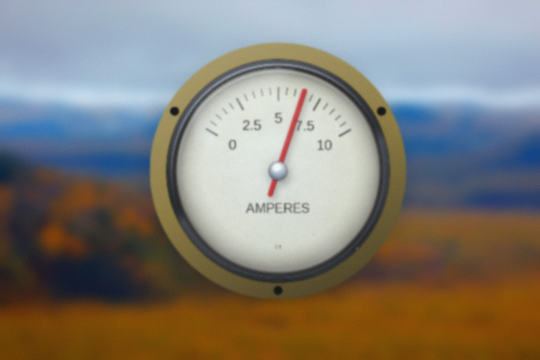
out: **6.5** A
